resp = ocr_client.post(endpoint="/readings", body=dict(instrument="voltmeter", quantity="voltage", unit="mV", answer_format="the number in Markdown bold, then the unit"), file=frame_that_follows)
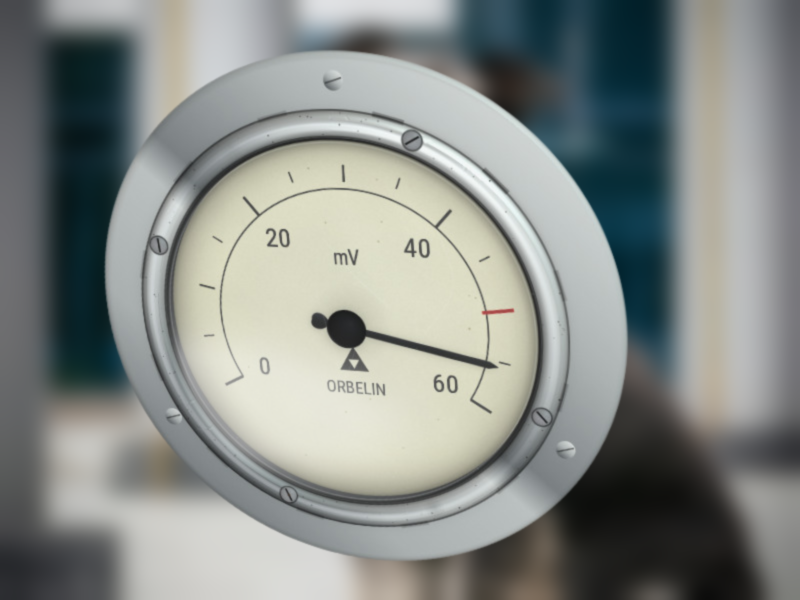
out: **55** mV
